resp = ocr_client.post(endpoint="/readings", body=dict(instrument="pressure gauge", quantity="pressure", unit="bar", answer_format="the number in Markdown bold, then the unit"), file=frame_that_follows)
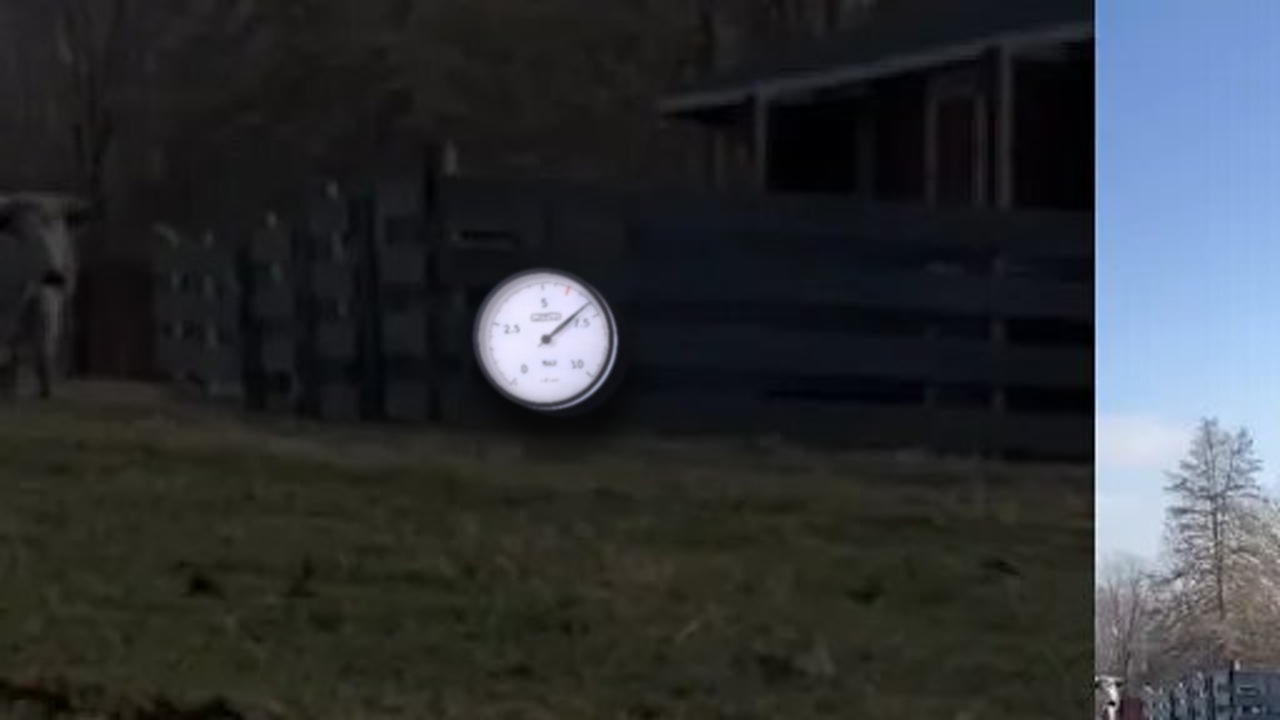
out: **7** bar
